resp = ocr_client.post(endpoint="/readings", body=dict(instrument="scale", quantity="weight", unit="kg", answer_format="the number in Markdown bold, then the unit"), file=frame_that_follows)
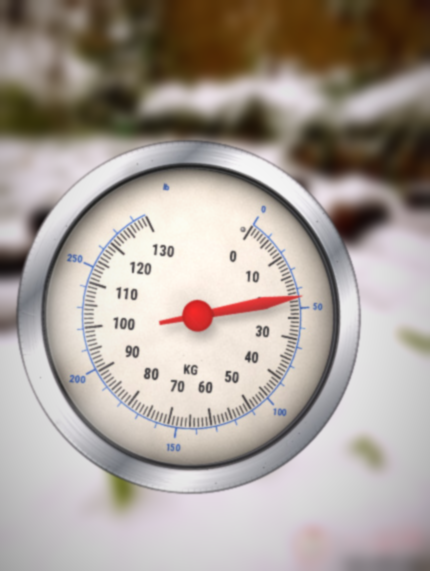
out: **20** kg
